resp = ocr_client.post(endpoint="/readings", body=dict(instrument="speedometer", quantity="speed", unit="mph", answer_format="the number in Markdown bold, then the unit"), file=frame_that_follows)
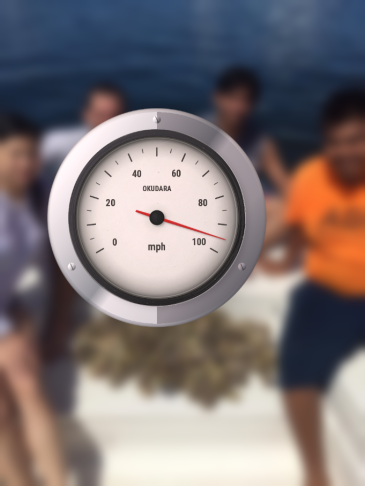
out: **95** mph
